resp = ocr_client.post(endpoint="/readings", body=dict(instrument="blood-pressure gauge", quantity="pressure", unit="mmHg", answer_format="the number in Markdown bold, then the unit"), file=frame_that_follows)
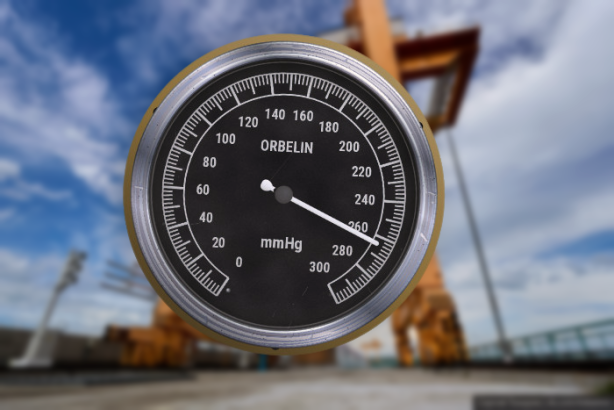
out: **264** mmHg
